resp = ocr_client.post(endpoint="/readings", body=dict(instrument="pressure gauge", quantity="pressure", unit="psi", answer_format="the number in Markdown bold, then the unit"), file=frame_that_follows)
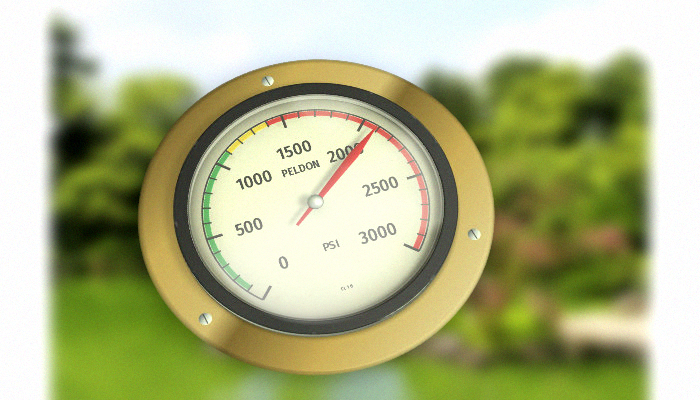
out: **2100** psi
